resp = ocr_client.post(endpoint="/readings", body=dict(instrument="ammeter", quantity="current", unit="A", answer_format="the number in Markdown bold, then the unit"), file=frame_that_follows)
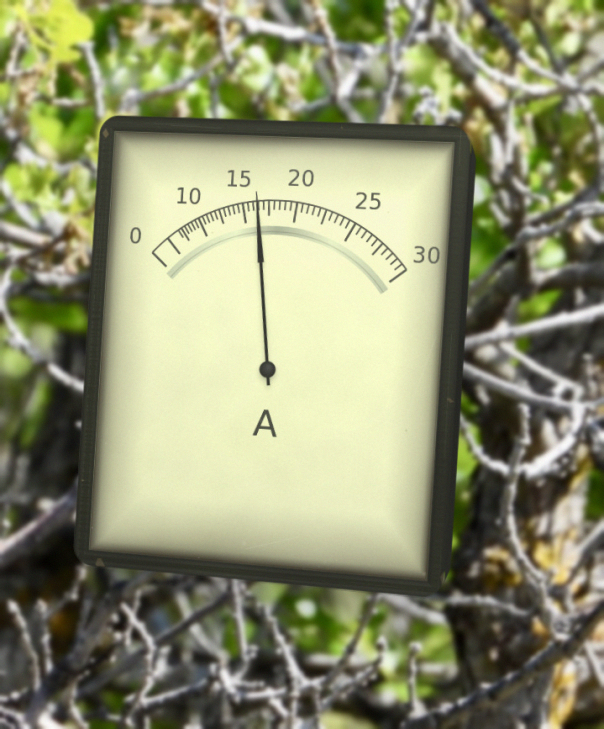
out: **16.5** A
